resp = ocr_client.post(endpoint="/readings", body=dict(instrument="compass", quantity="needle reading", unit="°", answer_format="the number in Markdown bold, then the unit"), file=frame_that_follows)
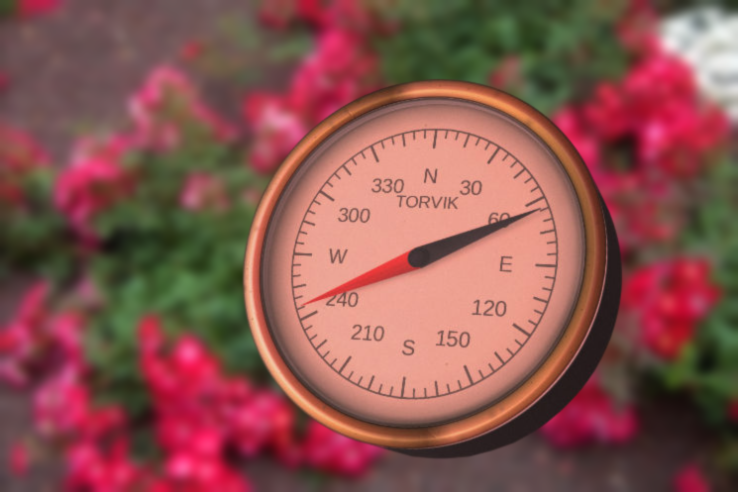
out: **245** °
